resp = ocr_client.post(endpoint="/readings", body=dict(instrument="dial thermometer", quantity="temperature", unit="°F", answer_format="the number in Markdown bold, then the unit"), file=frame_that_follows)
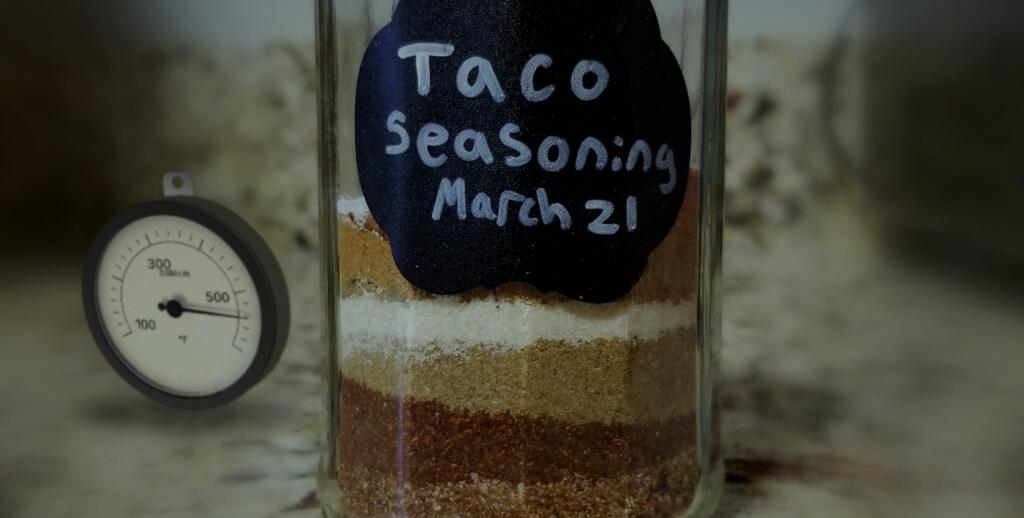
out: **540** °F
